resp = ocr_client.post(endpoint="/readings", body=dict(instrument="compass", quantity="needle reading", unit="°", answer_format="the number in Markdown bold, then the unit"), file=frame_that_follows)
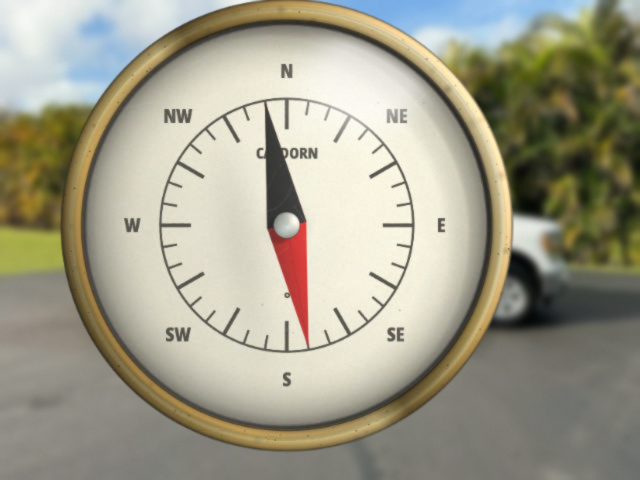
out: **170** °
